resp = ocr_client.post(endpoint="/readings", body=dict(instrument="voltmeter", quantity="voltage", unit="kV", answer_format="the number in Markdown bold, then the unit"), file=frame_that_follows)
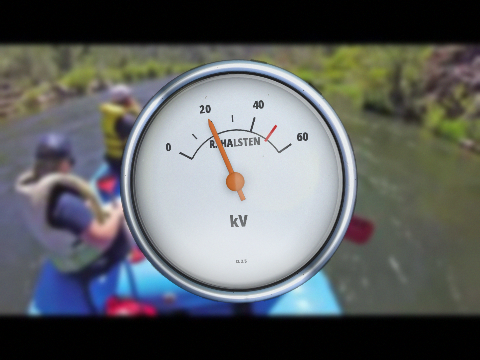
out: **20** kV
